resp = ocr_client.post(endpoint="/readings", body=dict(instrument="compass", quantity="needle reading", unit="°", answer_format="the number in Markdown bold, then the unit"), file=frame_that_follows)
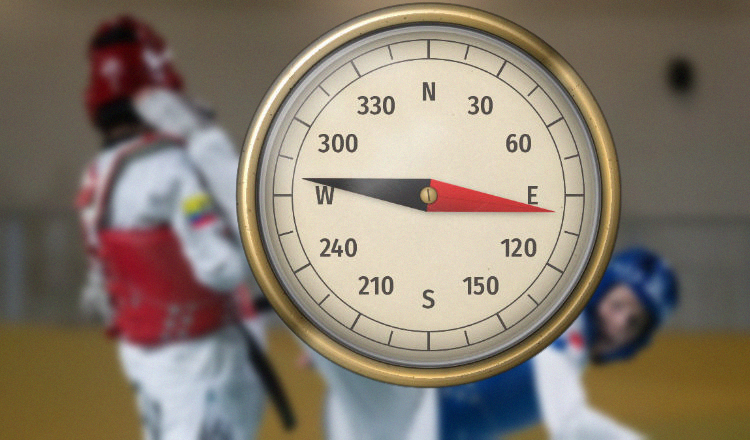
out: **97.5** °
